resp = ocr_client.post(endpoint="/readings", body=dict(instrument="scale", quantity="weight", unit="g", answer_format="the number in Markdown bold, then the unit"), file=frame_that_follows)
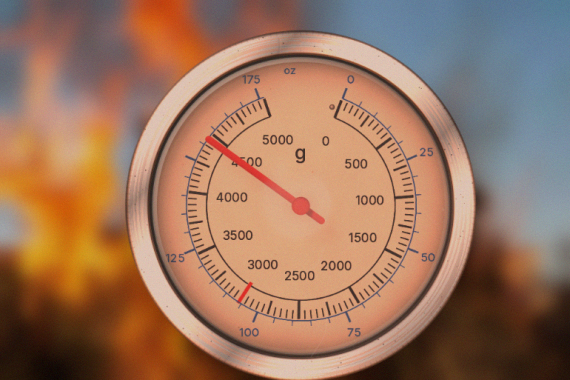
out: **4450** g
